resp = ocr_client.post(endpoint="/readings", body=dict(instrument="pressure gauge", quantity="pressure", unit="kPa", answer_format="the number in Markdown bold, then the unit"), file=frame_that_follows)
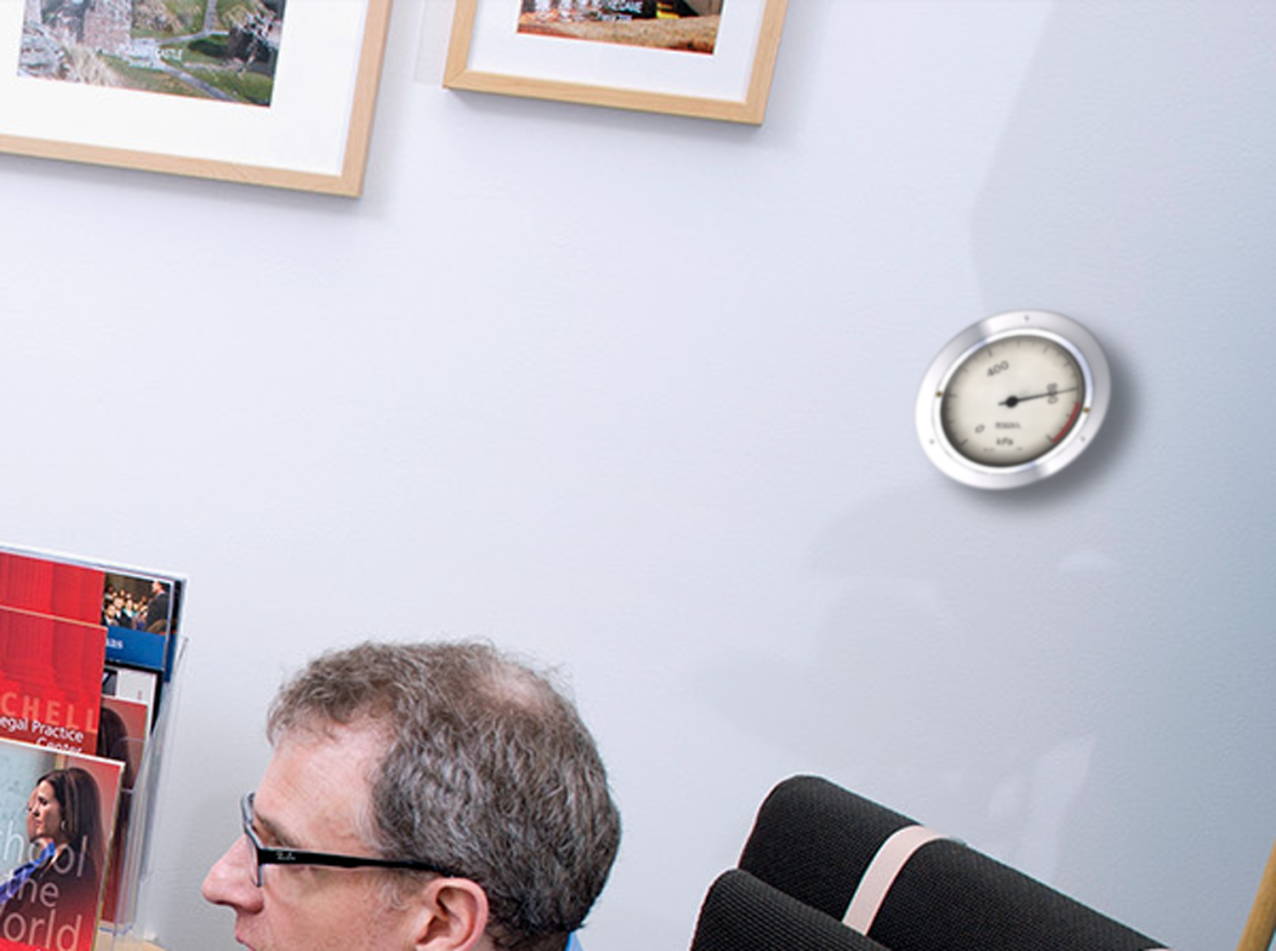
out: **800** kPa
